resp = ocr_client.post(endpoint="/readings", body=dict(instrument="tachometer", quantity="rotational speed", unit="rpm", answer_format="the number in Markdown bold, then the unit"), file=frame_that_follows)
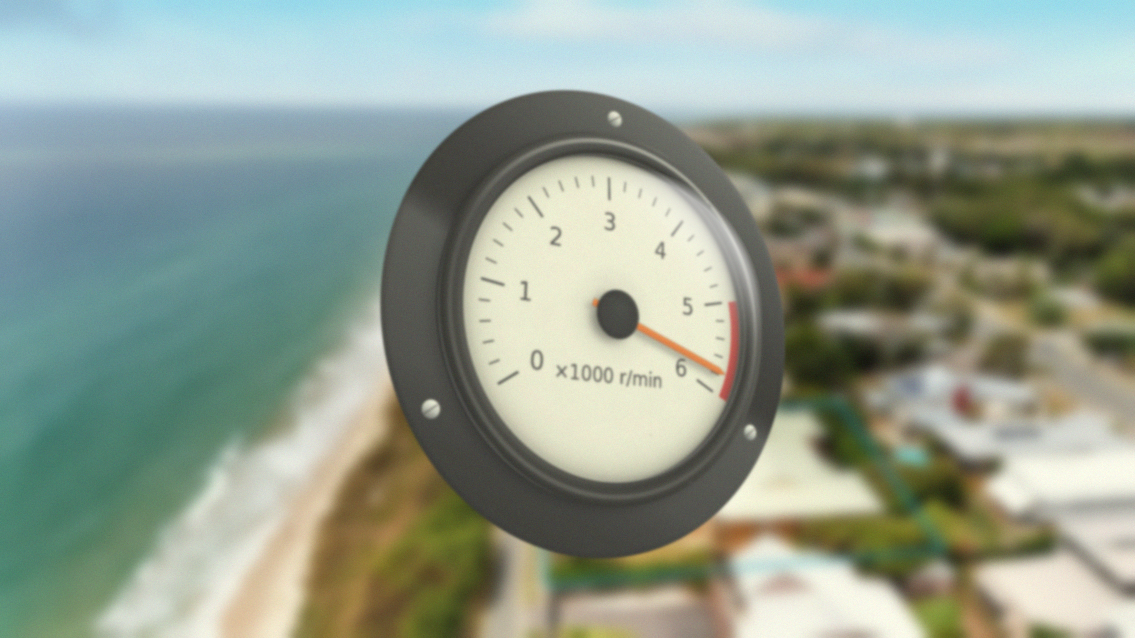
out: **5800** rpm
